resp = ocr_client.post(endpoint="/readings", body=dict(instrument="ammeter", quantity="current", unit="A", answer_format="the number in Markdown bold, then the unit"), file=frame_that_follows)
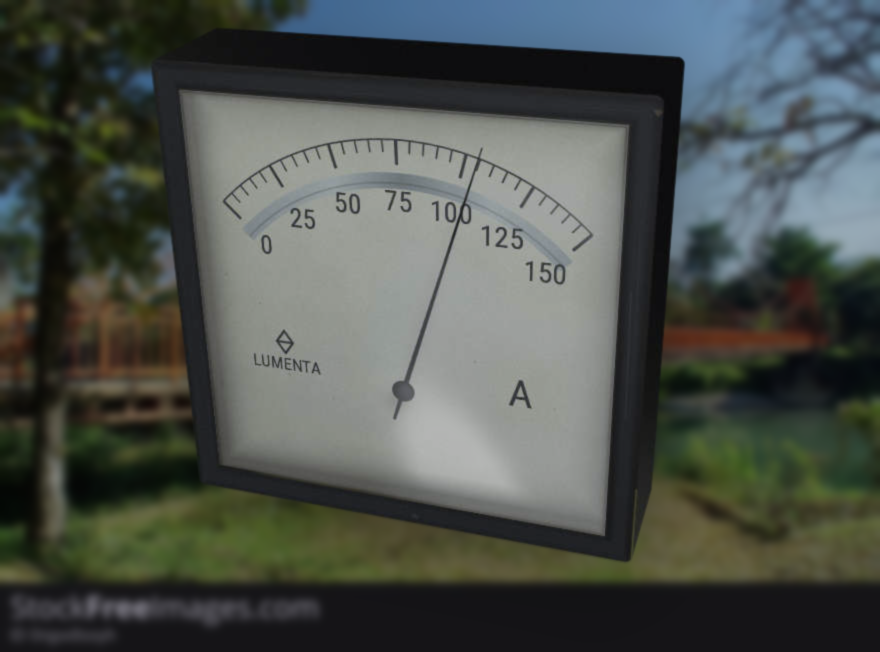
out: **105** A
